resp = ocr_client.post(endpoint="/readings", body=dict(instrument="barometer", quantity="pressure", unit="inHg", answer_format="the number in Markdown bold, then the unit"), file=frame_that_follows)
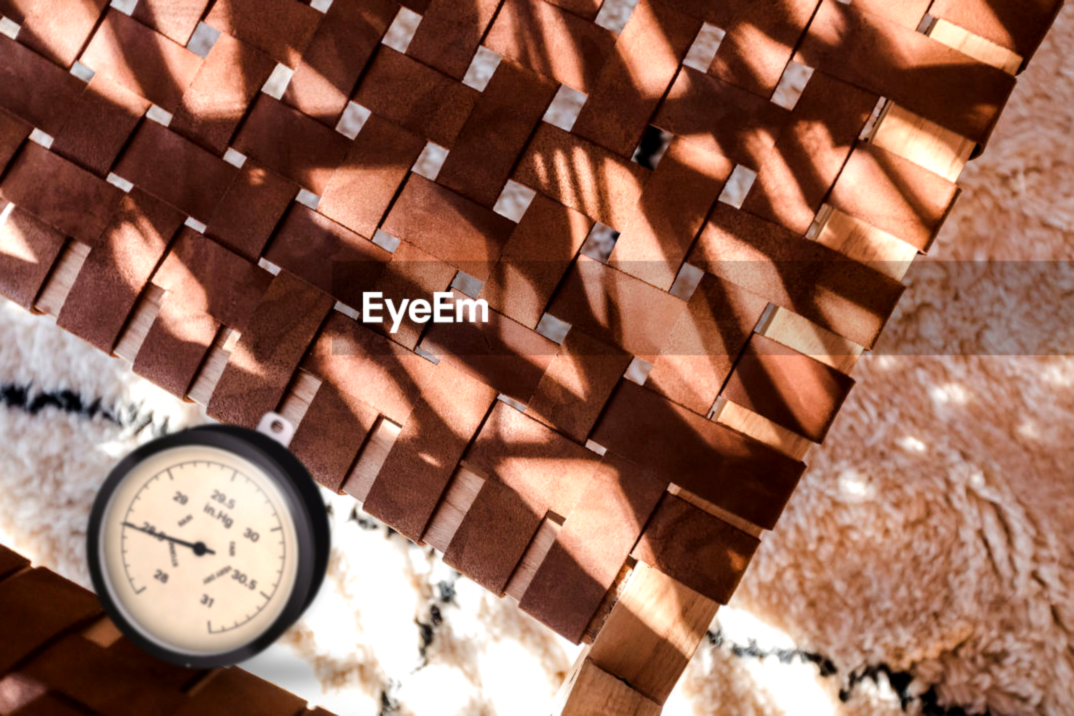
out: **28.5** inHg
